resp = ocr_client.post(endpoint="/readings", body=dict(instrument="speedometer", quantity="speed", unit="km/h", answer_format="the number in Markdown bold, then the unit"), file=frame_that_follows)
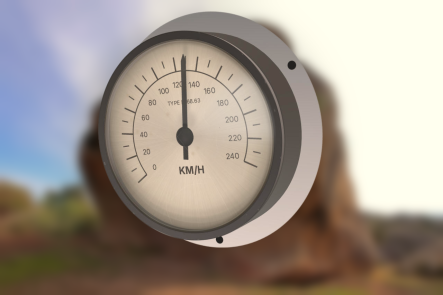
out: **130** km/h
